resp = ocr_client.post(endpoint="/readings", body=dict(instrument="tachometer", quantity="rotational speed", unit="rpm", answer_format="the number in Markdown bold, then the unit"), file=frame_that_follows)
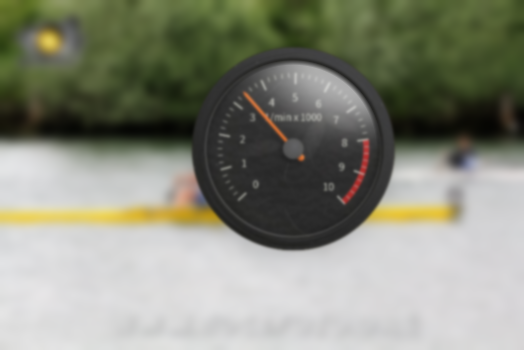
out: **3400** rpm
